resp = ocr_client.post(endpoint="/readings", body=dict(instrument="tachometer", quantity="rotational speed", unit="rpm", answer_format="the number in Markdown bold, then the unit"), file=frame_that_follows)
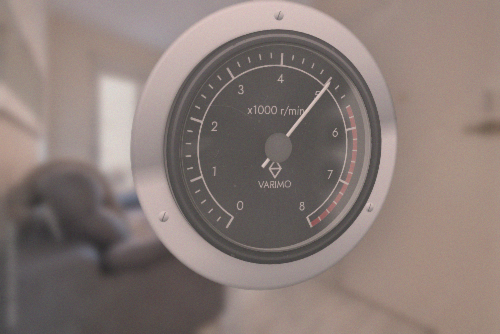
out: **5000** rpm
